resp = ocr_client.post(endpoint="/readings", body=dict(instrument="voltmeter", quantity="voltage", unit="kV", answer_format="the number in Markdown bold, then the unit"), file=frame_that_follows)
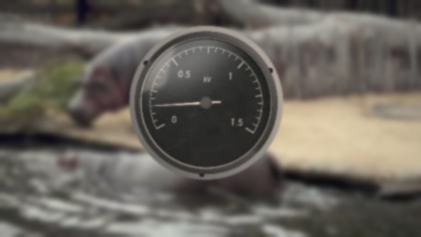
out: **0.15** kV
